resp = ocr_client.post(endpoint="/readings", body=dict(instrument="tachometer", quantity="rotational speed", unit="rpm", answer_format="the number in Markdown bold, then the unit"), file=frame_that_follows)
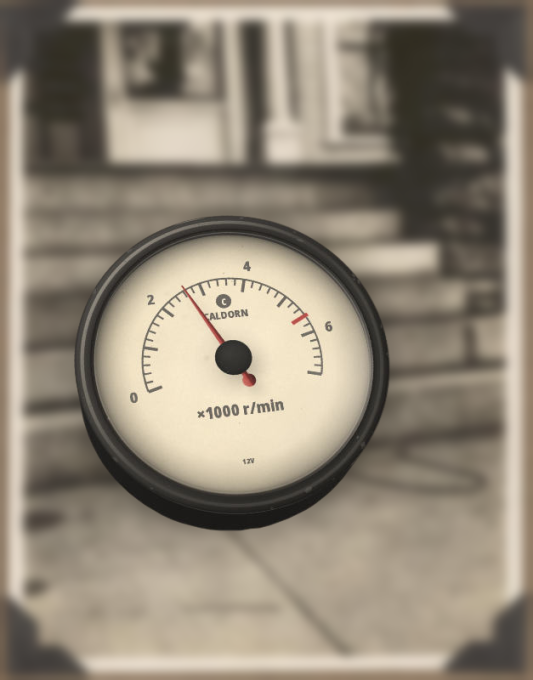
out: **2600** rpm
